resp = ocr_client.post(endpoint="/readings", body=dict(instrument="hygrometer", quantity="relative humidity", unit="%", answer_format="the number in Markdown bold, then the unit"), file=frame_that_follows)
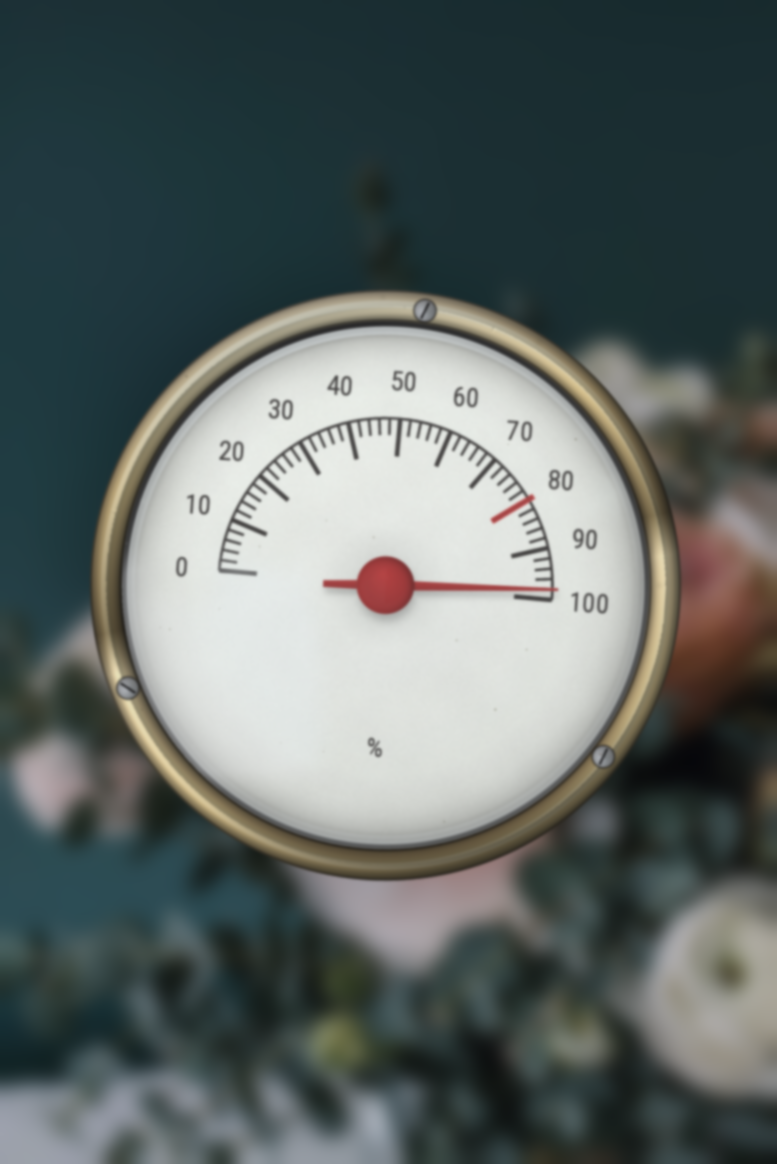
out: **98** %
